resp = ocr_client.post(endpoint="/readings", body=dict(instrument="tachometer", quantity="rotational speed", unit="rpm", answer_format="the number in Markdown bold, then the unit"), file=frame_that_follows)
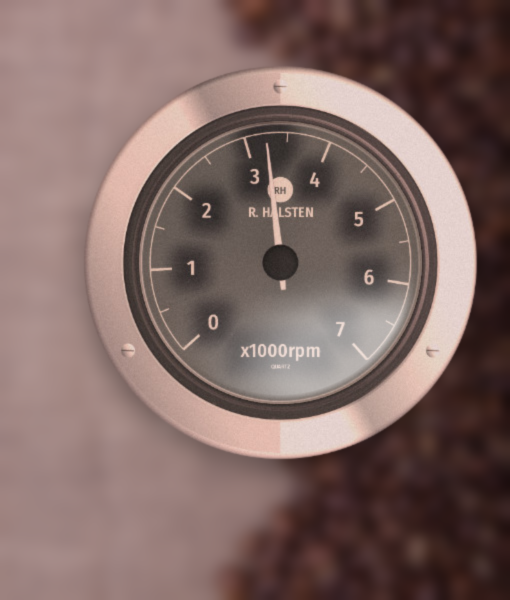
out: **3250** rpm
